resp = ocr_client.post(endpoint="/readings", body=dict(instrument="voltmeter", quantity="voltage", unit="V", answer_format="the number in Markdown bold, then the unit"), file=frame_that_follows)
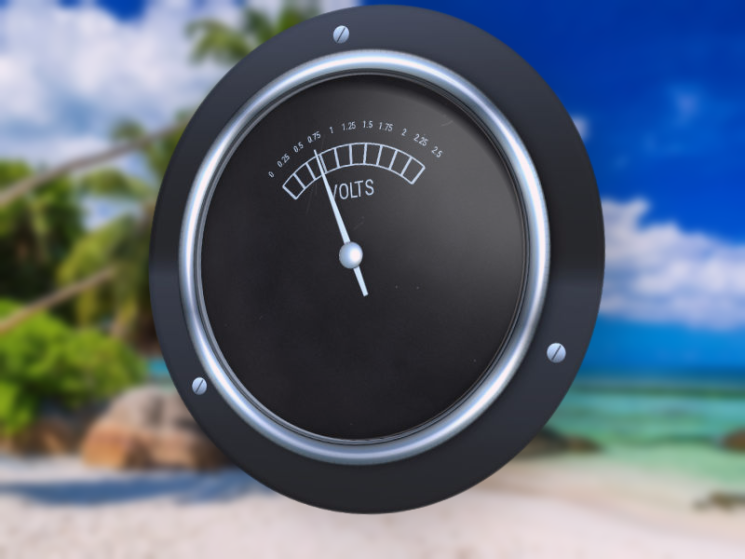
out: **0.75** V
